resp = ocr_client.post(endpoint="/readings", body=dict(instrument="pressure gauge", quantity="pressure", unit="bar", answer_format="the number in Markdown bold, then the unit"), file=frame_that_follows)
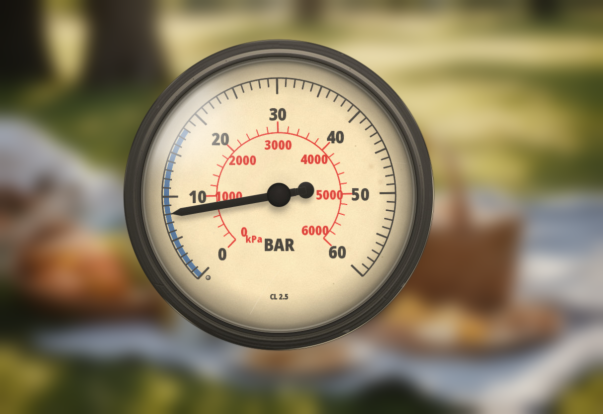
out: **8** bar
